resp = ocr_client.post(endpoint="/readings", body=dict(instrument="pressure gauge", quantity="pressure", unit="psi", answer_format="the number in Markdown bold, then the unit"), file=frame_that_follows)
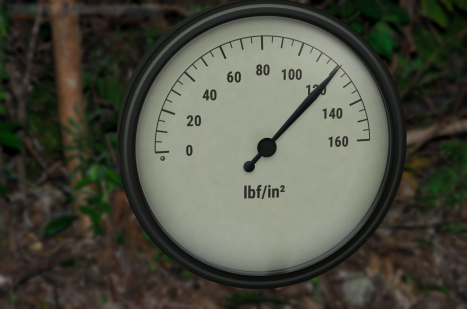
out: **120** psi
